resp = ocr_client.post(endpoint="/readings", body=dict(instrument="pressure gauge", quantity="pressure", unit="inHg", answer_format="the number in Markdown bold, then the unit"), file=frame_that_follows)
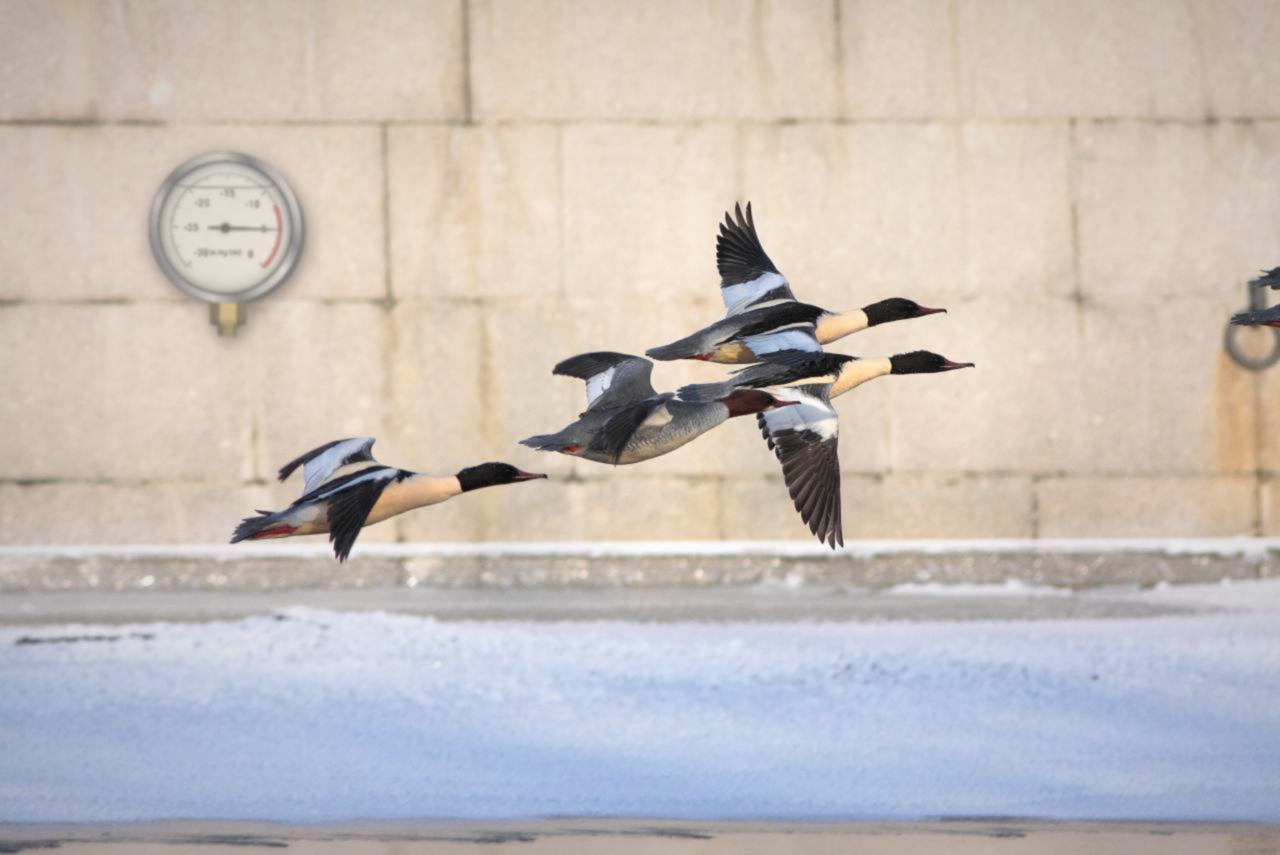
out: **-5** inHg
